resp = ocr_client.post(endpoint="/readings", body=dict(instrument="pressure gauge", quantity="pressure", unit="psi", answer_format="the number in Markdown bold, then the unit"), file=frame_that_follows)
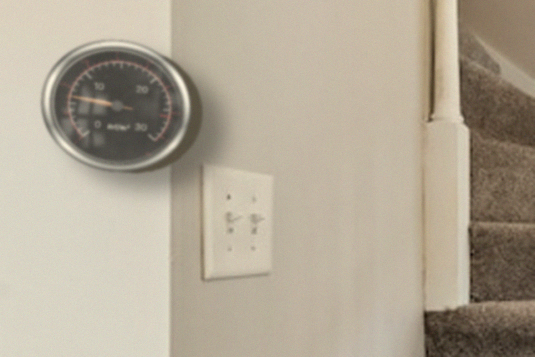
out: **6** psi
